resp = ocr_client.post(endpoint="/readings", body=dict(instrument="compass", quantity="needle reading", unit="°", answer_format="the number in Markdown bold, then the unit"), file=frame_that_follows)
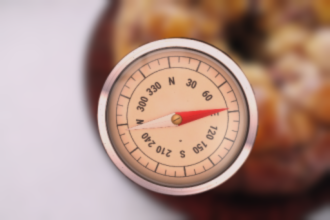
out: **85** °
